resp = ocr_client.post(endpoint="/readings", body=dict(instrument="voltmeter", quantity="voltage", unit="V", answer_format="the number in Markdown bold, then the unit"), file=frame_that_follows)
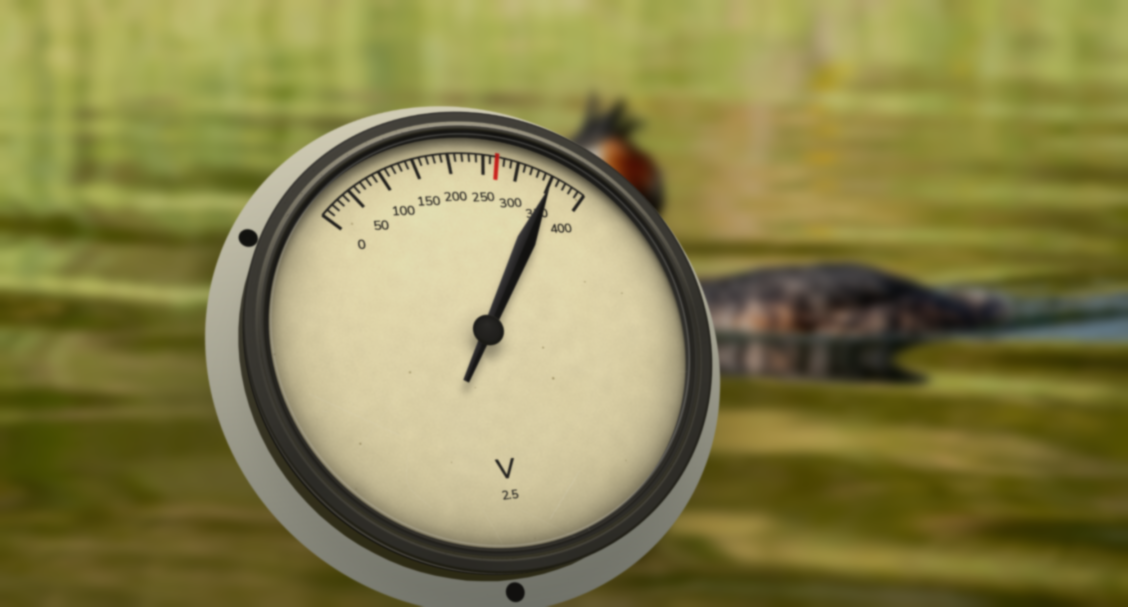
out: **350** V
